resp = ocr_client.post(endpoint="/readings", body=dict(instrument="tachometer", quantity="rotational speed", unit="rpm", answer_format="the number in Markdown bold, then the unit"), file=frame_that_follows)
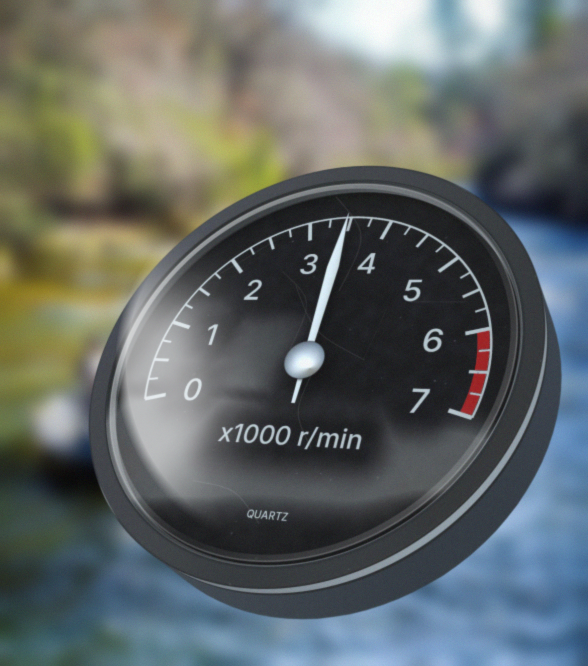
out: **3500** rpm
